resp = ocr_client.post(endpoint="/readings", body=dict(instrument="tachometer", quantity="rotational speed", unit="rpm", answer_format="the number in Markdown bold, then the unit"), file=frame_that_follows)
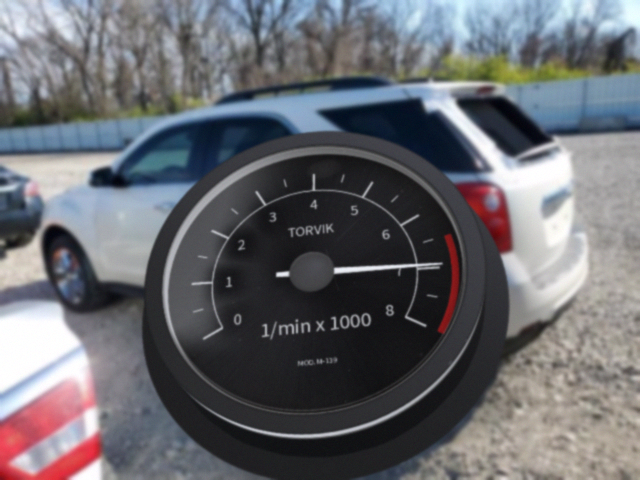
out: **7000** rpm
